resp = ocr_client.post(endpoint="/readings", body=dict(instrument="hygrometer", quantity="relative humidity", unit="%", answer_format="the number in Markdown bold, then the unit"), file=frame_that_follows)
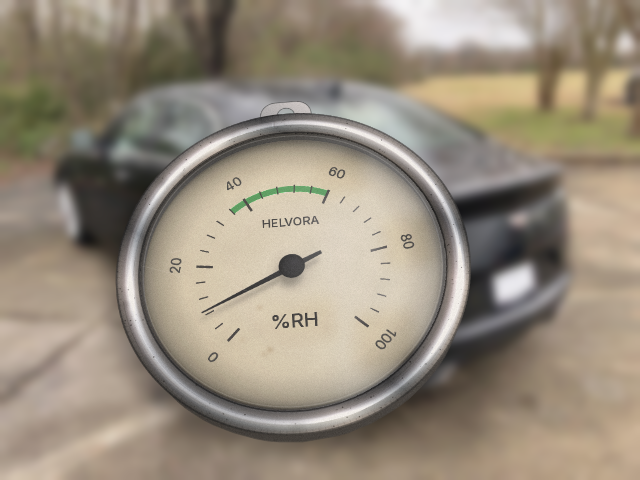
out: **8** %
